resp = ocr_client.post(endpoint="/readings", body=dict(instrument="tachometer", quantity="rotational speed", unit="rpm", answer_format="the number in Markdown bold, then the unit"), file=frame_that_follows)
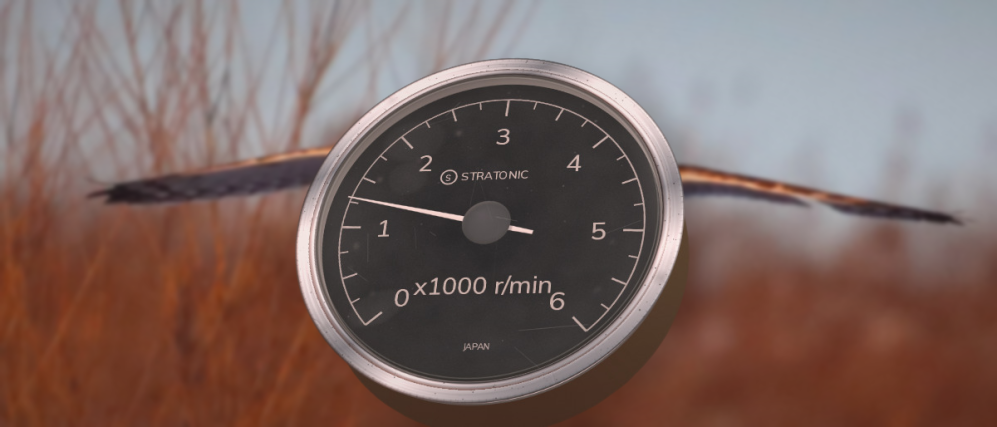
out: **1250** rpm
